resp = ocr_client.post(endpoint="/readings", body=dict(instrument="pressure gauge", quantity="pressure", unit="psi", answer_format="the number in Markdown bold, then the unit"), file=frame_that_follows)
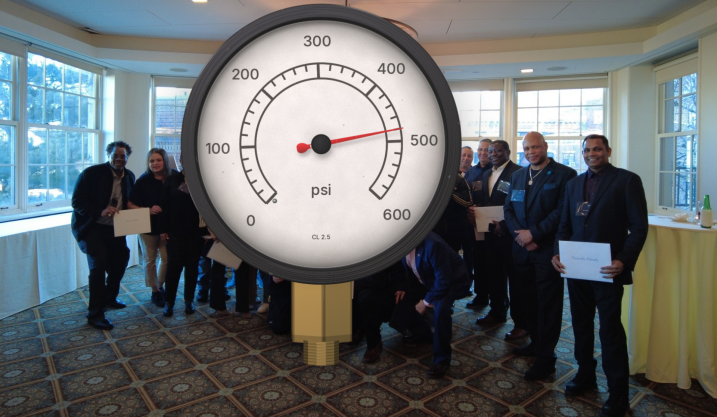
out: **480** psi
